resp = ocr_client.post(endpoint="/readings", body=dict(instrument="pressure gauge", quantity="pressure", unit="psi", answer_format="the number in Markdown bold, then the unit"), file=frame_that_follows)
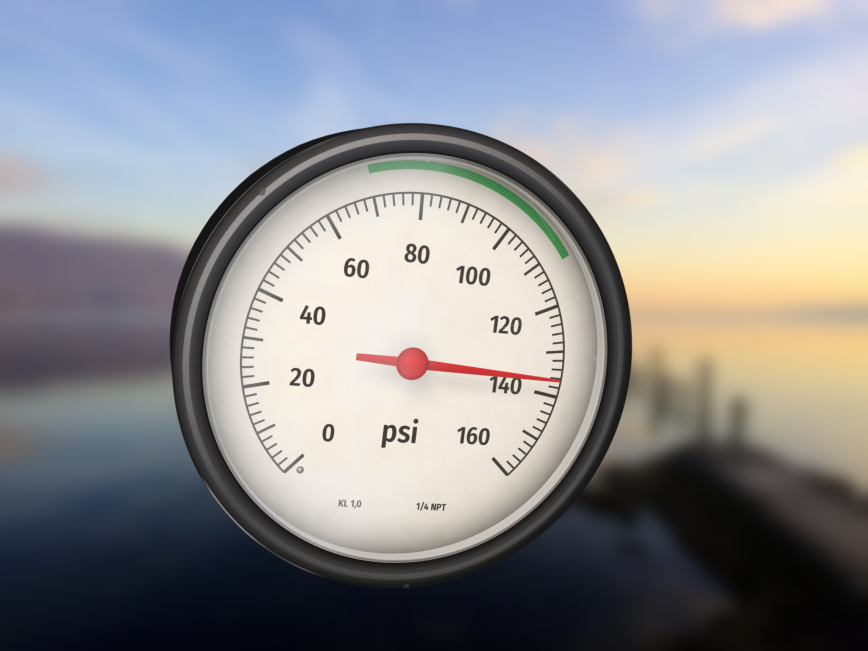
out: **136** psi
